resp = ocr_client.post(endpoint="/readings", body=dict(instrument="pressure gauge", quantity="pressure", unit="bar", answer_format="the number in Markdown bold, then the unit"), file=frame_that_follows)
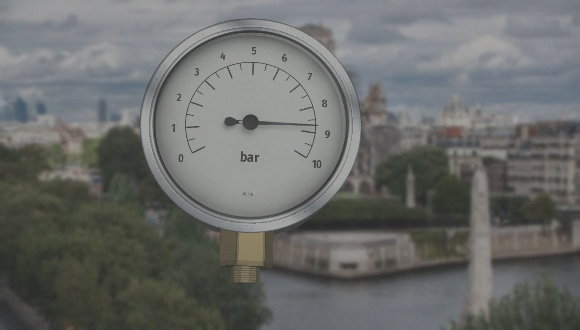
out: **8.75** bar
